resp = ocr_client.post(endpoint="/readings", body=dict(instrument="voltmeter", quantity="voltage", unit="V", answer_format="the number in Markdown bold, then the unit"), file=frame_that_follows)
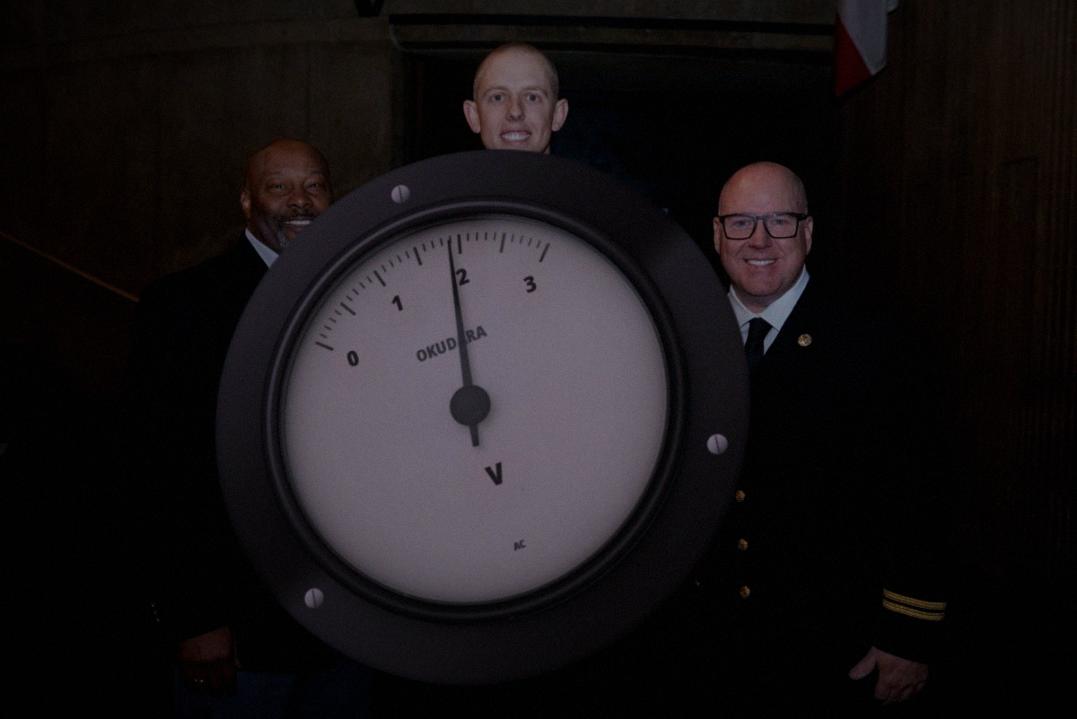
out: **1.9** V
